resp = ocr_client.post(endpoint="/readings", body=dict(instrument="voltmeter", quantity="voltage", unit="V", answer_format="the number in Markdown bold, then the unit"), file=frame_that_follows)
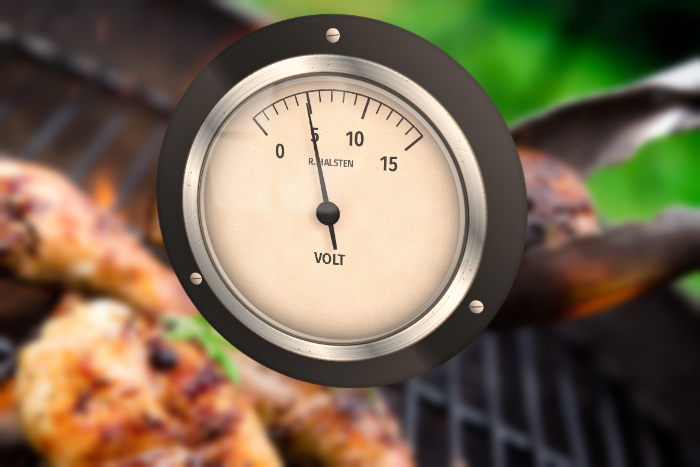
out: **5** V
